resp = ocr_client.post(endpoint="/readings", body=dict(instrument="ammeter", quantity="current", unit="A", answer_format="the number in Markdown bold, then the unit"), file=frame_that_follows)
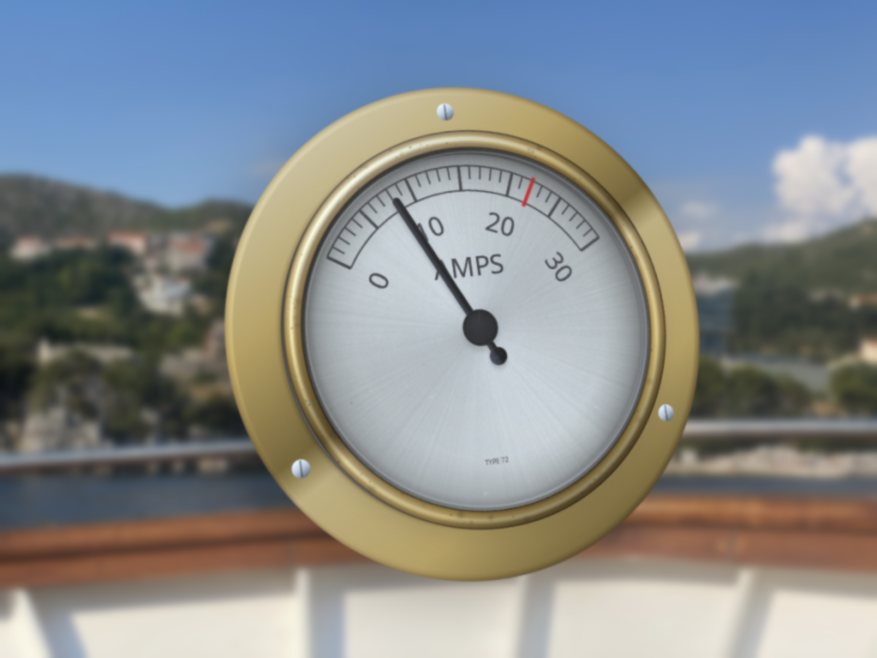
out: **8** A
